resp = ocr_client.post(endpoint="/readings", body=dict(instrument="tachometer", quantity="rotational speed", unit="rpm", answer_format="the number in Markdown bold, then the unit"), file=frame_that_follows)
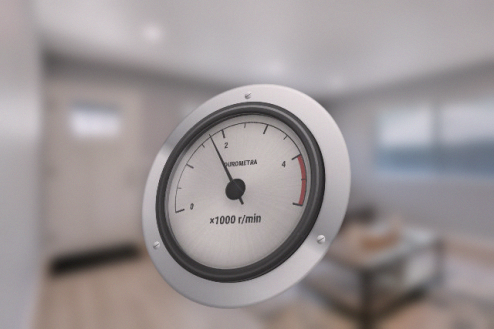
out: **1750** rpm
